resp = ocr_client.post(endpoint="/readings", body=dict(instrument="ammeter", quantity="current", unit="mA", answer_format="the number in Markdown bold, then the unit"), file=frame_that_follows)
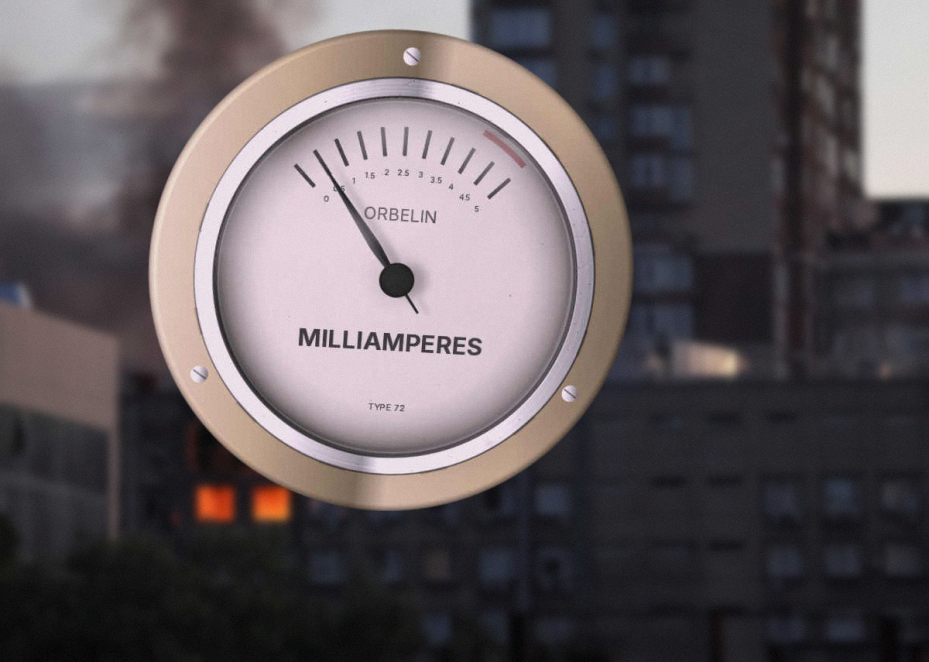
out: **0.5** mA
